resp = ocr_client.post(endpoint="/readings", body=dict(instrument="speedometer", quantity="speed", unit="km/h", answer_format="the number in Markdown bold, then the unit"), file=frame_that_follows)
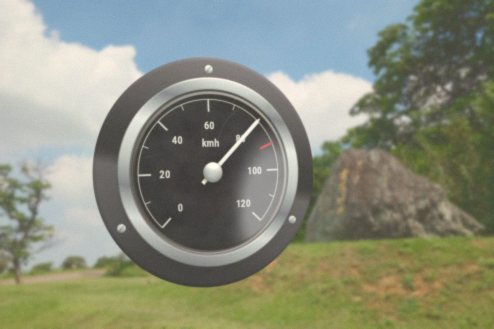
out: **80** km/h
